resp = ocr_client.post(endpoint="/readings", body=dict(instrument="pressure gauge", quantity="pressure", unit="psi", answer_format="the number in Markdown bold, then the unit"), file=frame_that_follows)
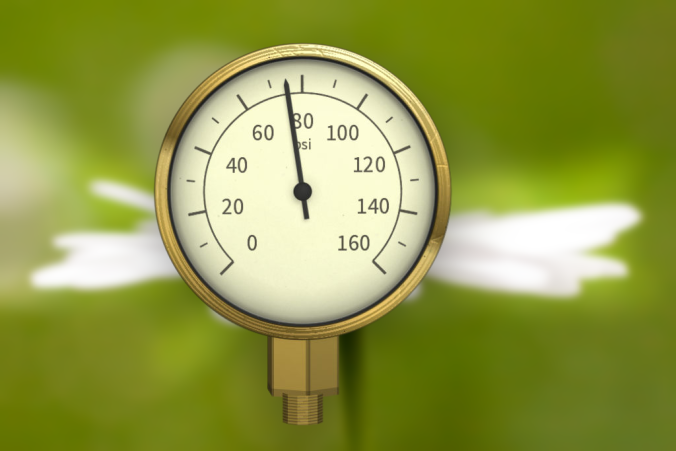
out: **75** psi
